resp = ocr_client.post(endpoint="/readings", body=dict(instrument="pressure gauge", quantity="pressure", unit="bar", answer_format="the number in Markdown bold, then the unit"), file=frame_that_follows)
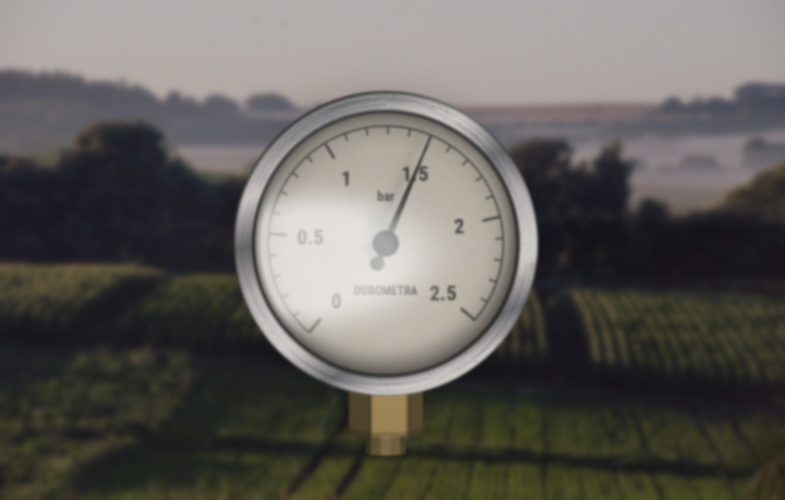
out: **1.5** bar
